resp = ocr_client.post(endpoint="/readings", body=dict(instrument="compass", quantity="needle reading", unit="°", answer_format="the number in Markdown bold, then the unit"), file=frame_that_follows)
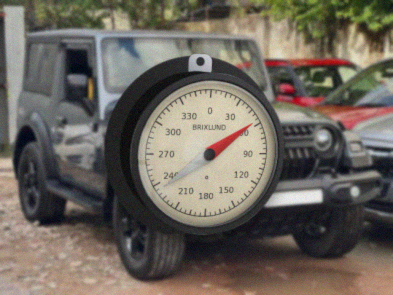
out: **55** °
